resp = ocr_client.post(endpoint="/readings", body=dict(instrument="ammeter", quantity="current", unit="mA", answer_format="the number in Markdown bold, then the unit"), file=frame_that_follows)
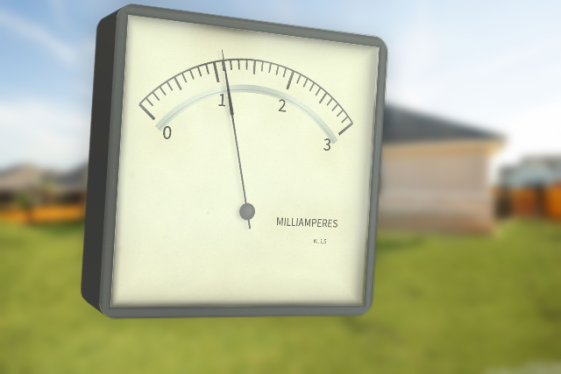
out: **1.1** mA
